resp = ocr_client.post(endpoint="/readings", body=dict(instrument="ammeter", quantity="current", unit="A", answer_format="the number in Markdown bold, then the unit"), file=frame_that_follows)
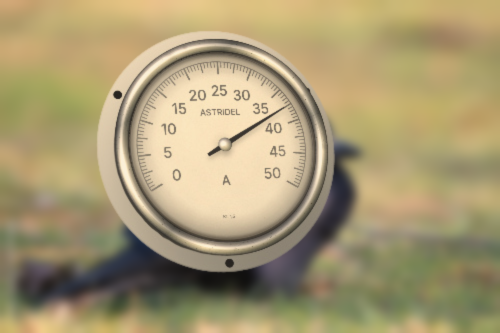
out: **37.5** A
